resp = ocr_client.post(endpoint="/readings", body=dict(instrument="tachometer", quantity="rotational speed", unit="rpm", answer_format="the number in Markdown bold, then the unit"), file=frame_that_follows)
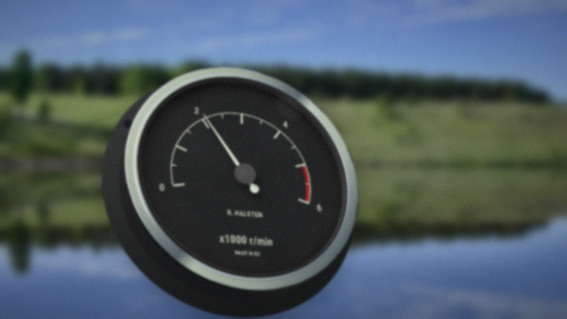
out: **2000** rpm
